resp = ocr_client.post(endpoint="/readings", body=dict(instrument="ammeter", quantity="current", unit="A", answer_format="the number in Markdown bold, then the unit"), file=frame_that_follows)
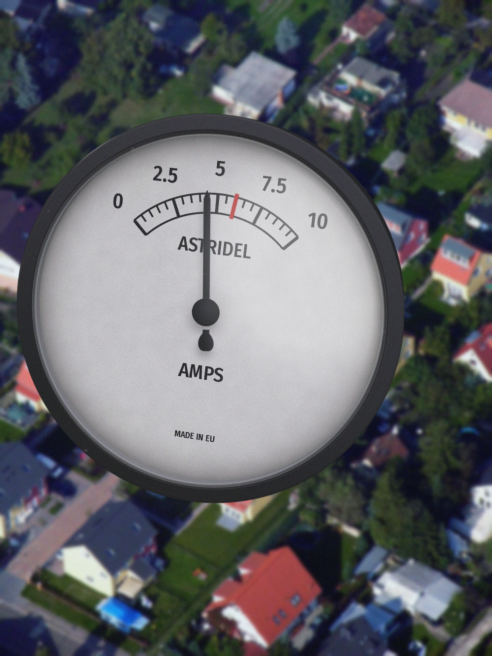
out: **4.5** A
